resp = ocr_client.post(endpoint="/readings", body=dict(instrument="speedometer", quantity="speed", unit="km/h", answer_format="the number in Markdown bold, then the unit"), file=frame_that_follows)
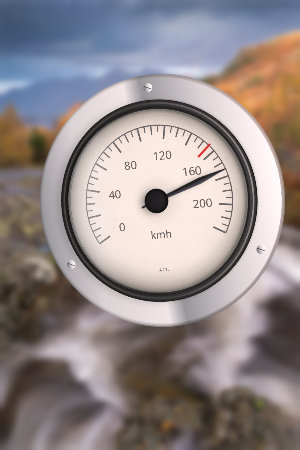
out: **175** km/h
